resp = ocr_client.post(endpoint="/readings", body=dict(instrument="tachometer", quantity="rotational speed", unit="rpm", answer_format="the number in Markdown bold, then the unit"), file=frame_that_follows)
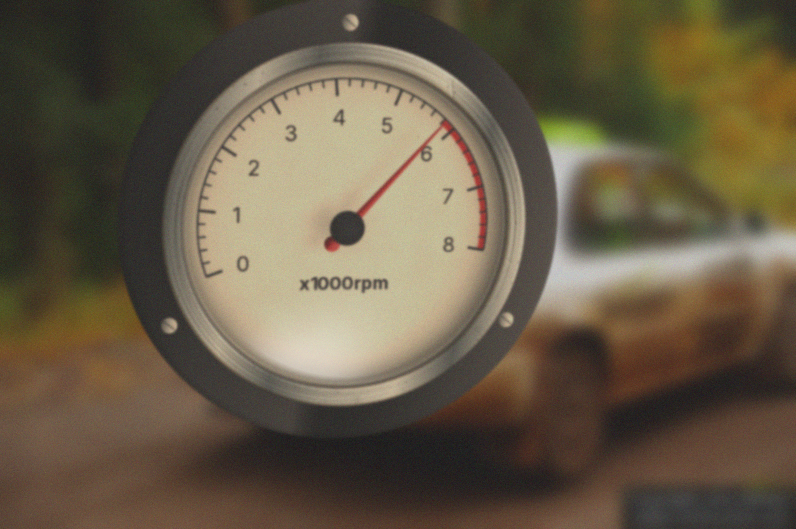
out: **5800** rpm
